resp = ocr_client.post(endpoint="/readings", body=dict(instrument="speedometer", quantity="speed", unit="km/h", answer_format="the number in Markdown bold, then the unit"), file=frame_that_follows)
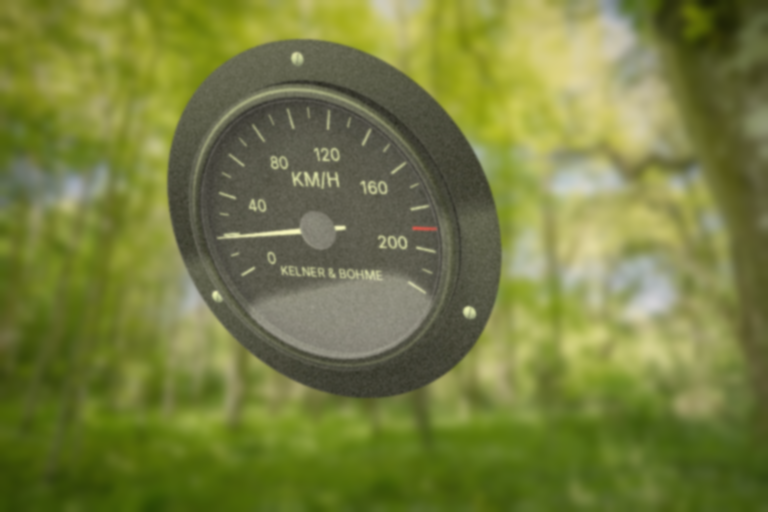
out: **20** km/h
